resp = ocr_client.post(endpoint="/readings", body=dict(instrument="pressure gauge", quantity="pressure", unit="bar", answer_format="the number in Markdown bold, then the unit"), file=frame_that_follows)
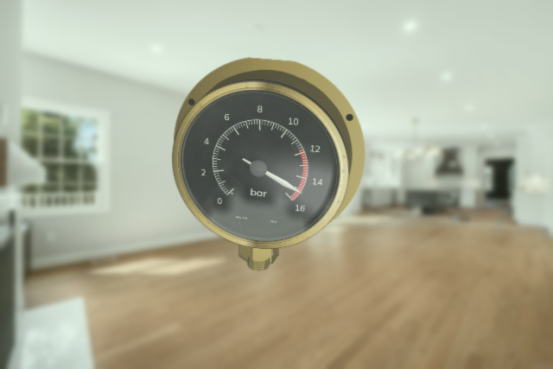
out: **15** bar
